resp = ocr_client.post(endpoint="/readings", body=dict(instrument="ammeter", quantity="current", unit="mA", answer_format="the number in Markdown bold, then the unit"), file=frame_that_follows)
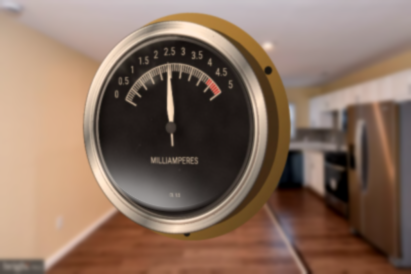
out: **2.5** mA
